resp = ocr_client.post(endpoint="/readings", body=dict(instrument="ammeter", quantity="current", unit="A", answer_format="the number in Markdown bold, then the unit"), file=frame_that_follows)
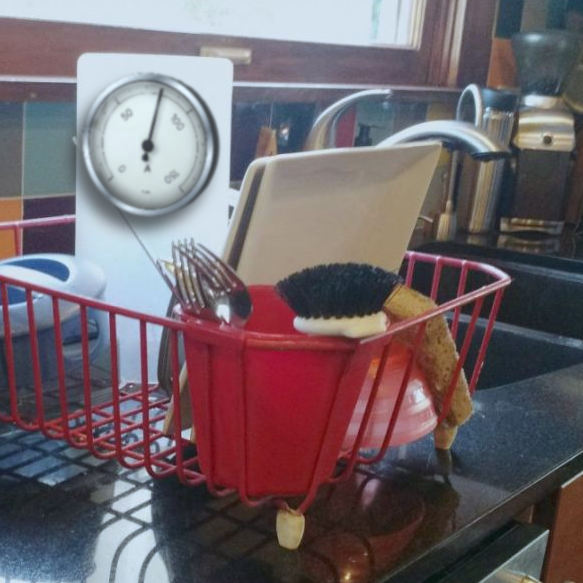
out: **80** A
